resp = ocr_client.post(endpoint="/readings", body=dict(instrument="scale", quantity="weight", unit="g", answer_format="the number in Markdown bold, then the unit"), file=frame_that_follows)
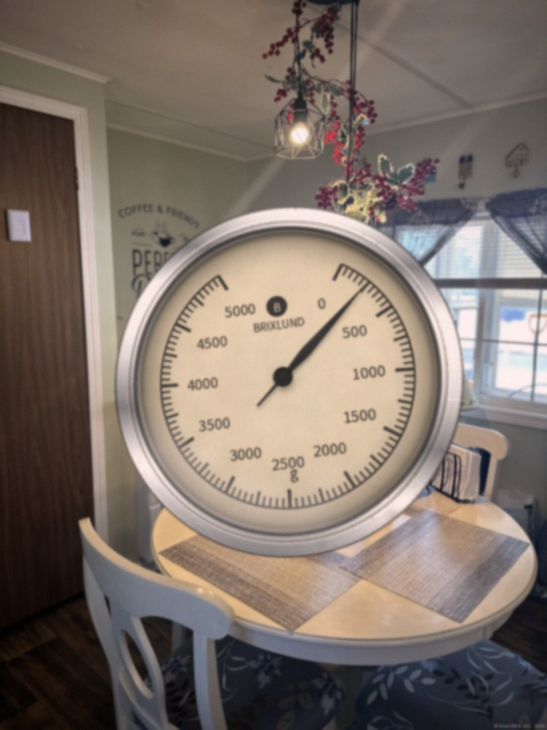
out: **250** g
